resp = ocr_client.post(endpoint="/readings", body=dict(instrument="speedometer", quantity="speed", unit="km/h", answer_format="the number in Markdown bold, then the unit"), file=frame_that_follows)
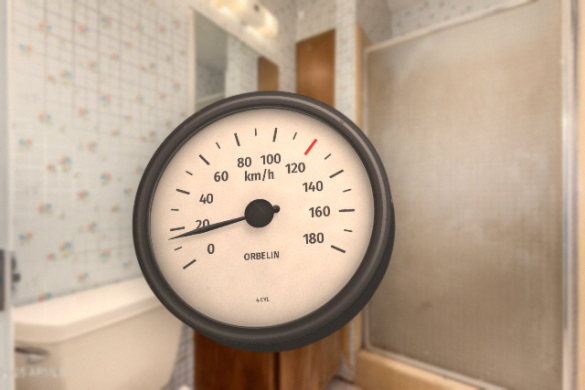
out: **15** km/h
